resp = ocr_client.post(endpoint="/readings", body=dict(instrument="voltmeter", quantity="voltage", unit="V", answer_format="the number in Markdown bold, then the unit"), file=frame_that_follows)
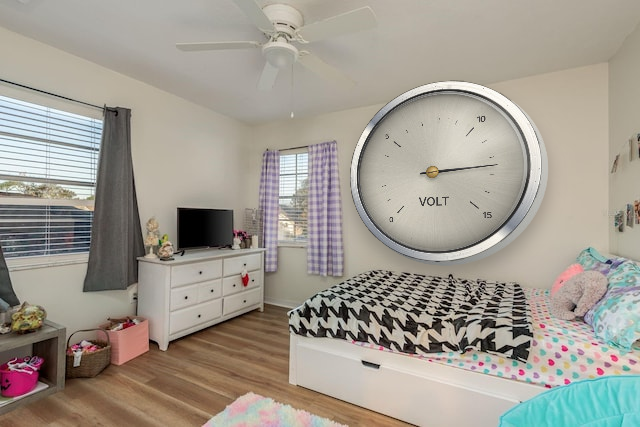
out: **12.5** V
